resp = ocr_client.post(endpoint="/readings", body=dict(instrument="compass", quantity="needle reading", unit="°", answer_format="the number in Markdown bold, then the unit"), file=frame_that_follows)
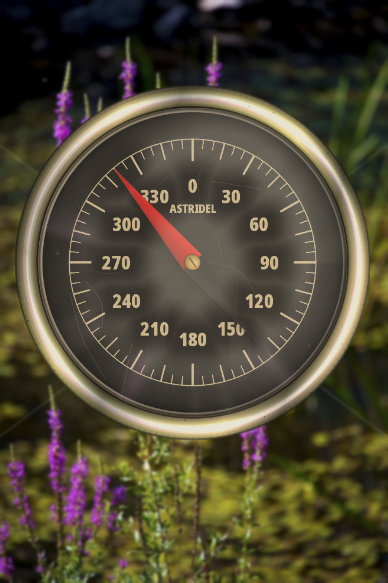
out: **320** °
